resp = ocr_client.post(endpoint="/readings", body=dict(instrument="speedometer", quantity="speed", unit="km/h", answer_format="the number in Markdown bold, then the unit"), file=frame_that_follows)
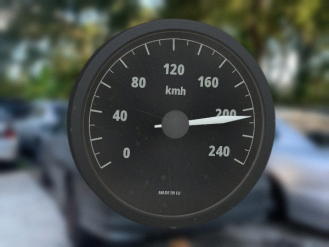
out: **205** km/h
